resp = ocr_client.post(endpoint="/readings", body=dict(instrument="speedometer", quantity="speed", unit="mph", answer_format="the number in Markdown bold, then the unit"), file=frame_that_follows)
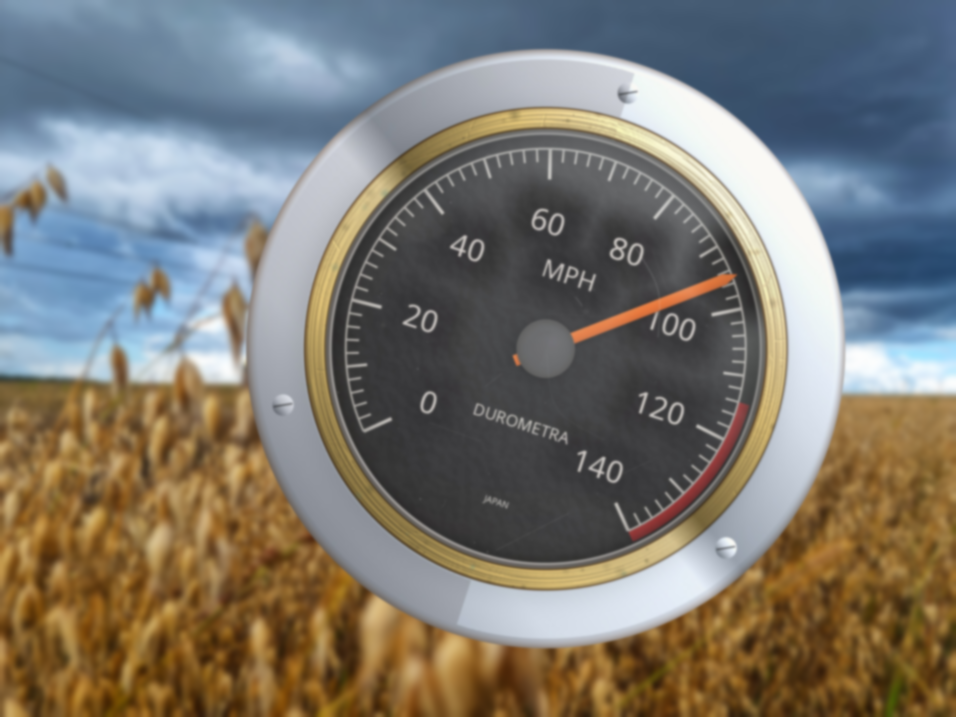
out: **95** mph
